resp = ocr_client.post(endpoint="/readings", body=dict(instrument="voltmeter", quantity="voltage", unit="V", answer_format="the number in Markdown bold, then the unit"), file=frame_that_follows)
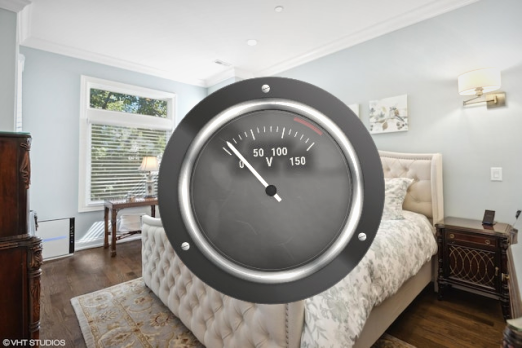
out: **10** V
